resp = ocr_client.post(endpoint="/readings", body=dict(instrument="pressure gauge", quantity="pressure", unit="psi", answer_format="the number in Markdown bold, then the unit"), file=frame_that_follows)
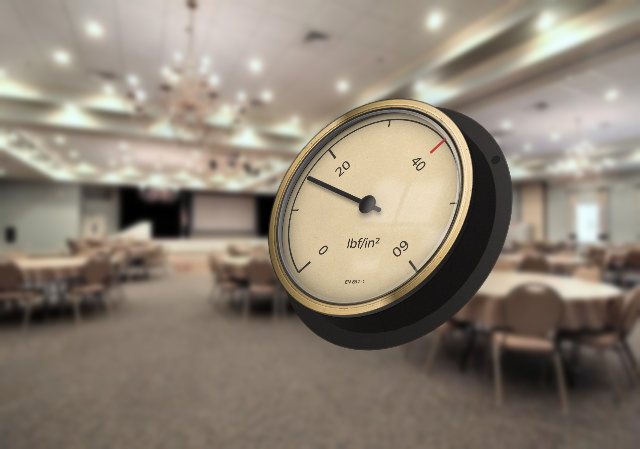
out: **15** psi
